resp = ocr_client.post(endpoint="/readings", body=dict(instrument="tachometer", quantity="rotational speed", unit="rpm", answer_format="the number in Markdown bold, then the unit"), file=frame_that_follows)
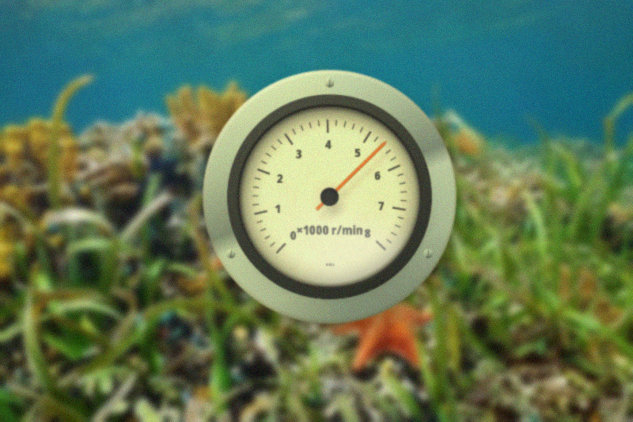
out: **5400** rpm
